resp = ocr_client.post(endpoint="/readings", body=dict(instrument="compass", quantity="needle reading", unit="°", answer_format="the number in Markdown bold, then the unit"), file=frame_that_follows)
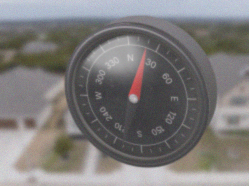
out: **20** °
